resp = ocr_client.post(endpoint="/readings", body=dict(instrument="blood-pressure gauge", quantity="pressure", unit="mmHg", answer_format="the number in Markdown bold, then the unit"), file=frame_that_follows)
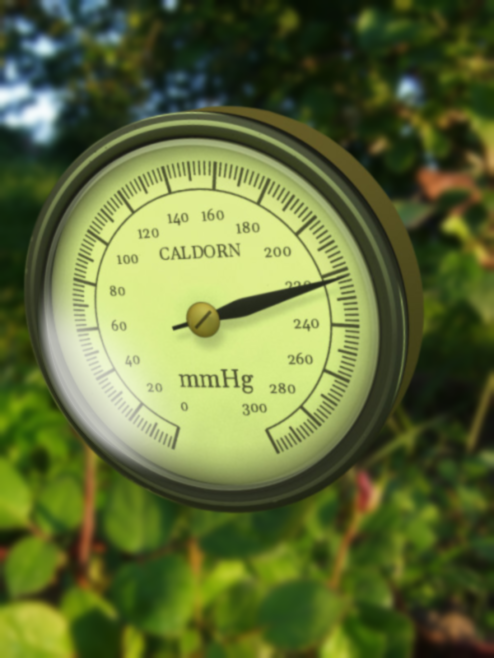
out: **222** mmHg
